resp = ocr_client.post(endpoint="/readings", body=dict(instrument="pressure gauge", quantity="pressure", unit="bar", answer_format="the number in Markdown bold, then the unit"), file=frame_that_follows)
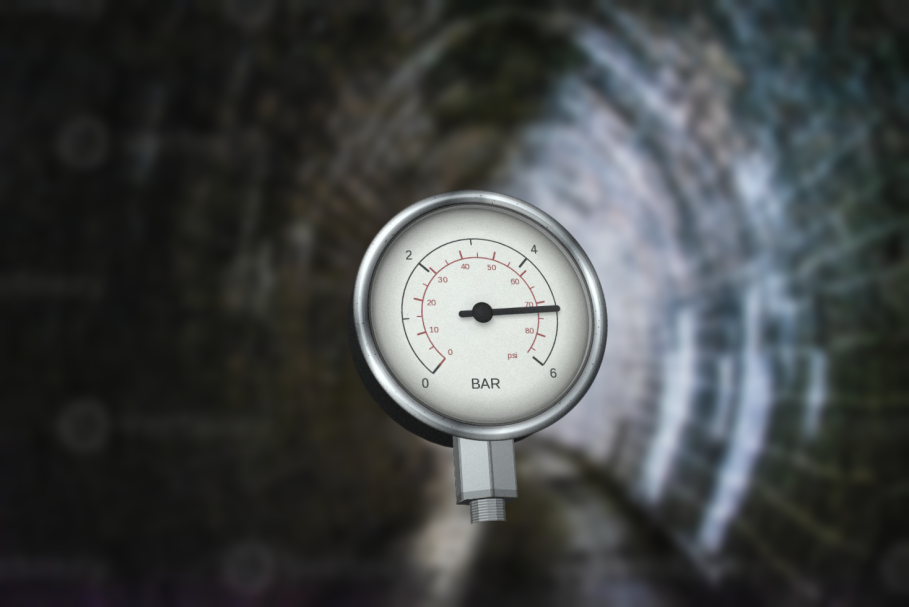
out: **5** bar
